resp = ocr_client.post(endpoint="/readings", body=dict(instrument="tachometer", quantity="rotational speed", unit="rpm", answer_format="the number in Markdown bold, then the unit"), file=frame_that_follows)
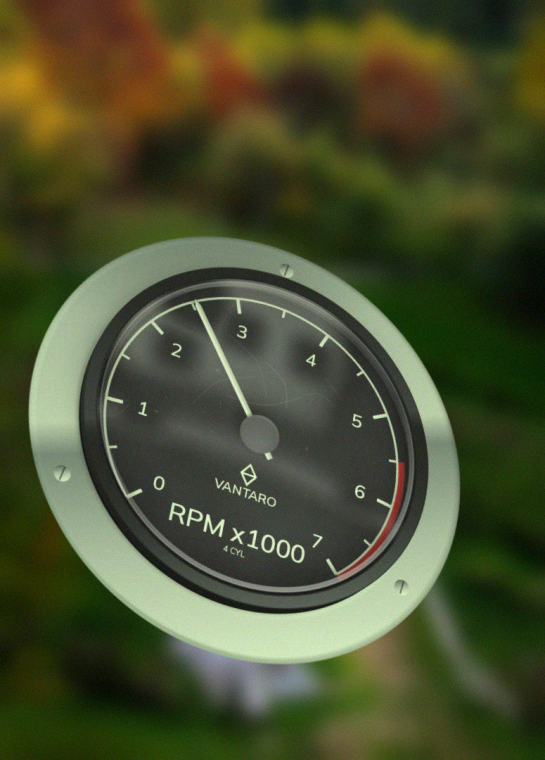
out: **2500** rpm
